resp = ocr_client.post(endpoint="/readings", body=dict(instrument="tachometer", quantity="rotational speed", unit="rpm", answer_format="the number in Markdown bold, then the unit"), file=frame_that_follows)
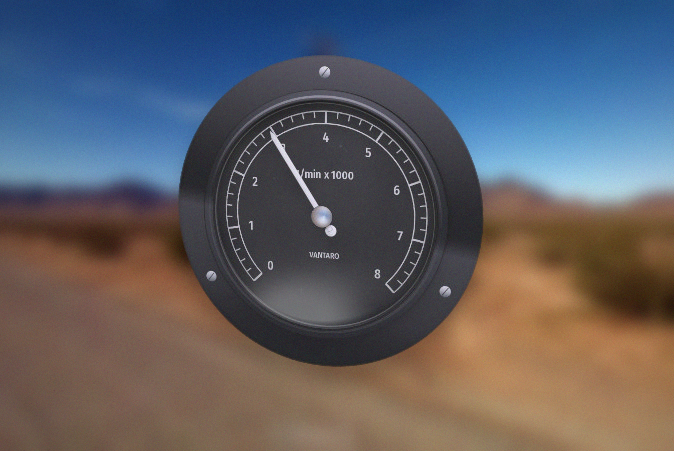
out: **3000** rpm
